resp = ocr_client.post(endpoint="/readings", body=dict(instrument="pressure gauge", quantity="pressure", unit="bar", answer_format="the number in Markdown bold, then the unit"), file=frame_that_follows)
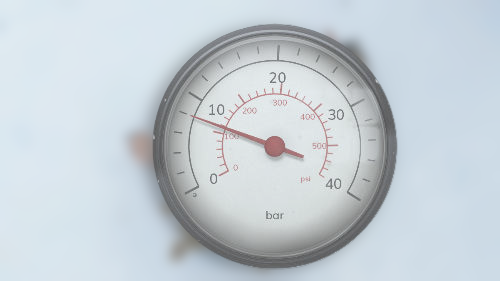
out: **8** bar
